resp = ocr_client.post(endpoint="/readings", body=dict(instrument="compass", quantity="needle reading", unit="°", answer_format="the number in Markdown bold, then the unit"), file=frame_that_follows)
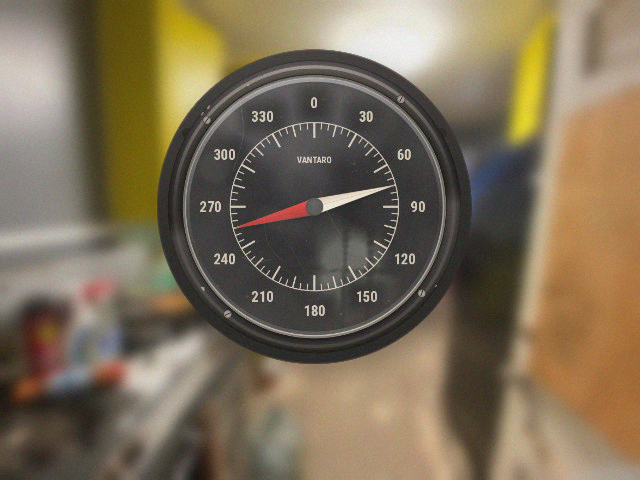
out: **255** °
